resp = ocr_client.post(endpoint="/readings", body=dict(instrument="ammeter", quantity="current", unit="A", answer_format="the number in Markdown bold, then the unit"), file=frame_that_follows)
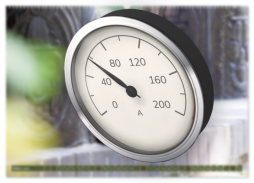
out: **60** A
